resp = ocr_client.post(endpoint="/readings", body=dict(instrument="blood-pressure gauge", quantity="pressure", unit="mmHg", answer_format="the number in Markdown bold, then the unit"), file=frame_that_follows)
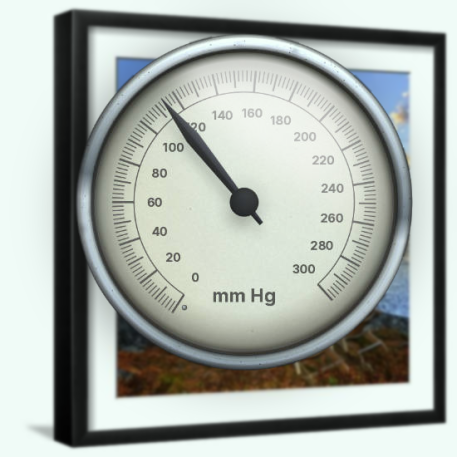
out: **114** mmHg
